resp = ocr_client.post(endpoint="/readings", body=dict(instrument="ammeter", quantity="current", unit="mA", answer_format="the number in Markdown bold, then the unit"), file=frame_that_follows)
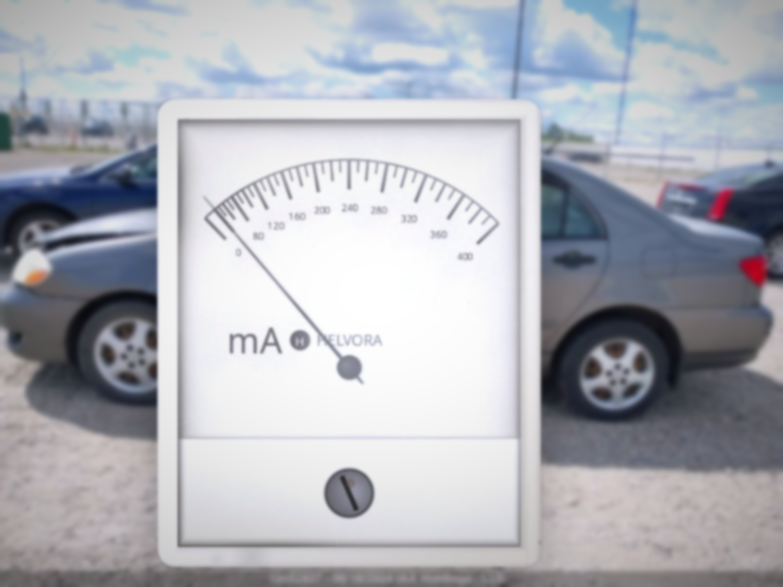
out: **40** mA
